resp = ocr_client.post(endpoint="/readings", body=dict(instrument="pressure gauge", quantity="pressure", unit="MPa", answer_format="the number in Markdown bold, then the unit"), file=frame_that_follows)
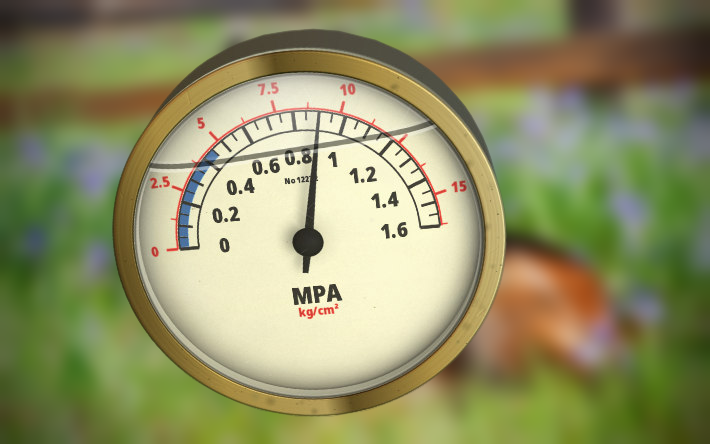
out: **0.9** MPa
